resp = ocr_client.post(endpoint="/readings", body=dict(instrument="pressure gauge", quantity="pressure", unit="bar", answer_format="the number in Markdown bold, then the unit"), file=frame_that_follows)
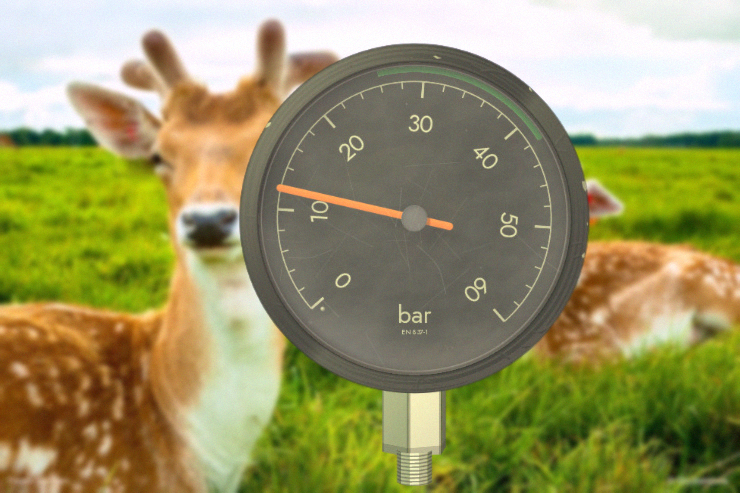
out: **12** bar
